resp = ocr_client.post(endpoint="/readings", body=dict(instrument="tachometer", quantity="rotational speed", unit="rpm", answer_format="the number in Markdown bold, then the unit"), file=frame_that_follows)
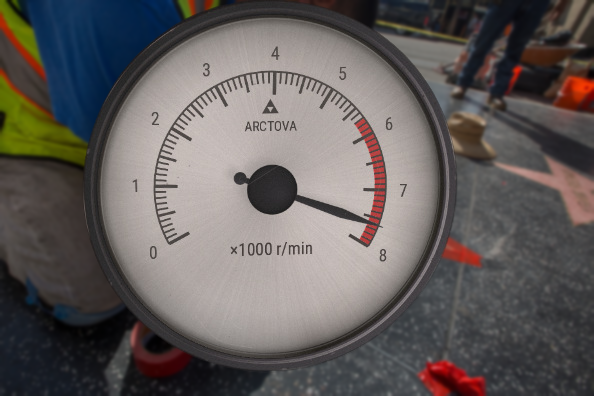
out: **7600** rpm
